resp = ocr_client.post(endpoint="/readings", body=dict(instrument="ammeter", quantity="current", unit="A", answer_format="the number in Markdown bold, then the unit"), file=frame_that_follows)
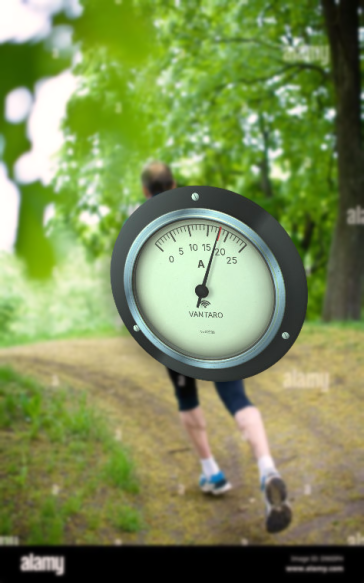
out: **18** A
